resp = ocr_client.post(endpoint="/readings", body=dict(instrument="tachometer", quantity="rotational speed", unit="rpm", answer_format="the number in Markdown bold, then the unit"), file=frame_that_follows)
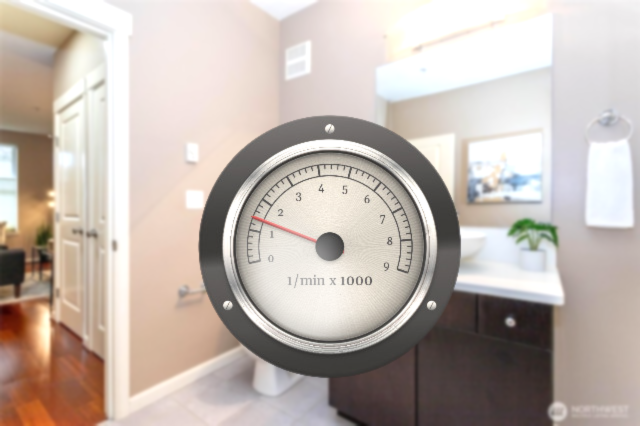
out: **1400** rpm
